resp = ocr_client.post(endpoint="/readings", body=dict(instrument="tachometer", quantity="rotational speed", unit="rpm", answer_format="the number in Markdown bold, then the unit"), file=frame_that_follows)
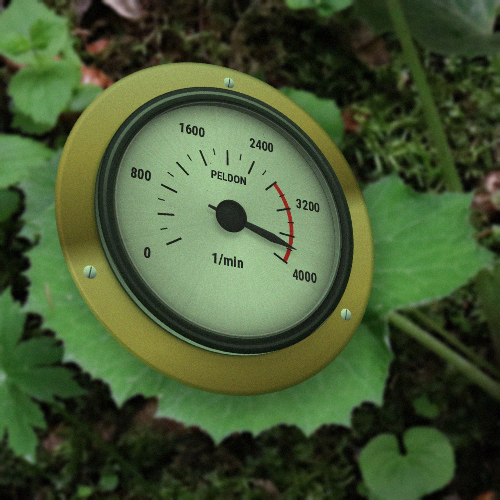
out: **3800** rpm
